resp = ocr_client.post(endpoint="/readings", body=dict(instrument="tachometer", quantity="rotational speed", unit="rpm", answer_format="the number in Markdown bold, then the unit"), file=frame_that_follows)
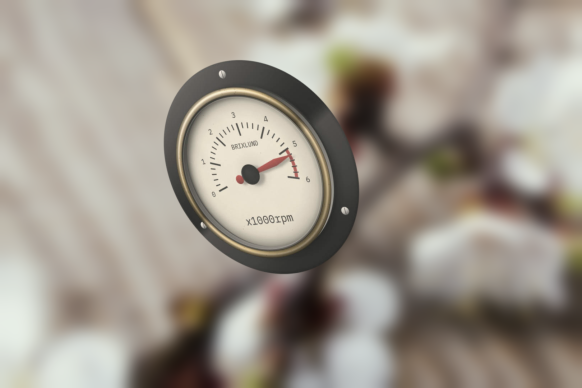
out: **5200** rpm
